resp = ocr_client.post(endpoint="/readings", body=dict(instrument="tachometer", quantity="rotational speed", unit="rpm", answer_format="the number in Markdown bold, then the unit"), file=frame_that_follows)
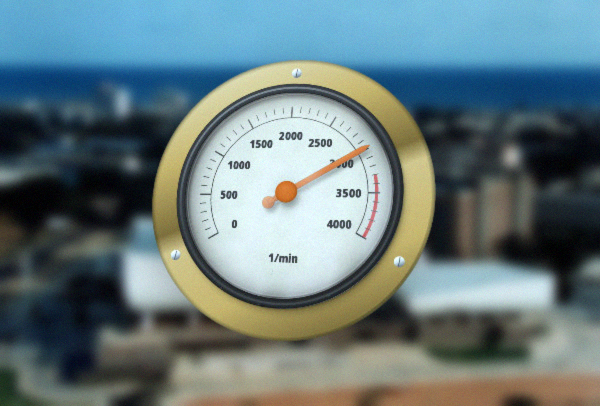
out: **3000** rpm
